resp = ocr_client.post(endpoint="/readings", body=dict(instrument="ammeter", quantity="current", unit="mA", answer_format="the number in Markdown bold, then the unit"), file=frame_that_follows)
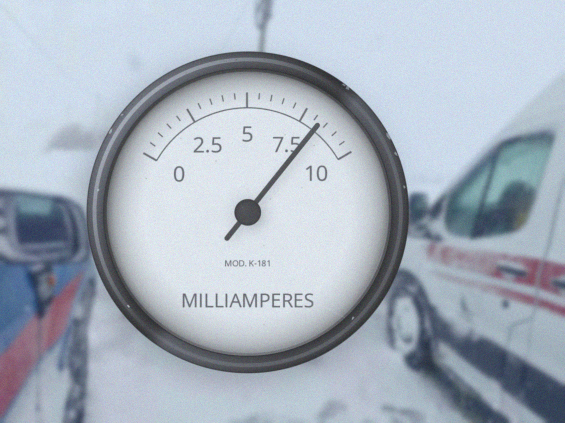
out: **8.25** mA
